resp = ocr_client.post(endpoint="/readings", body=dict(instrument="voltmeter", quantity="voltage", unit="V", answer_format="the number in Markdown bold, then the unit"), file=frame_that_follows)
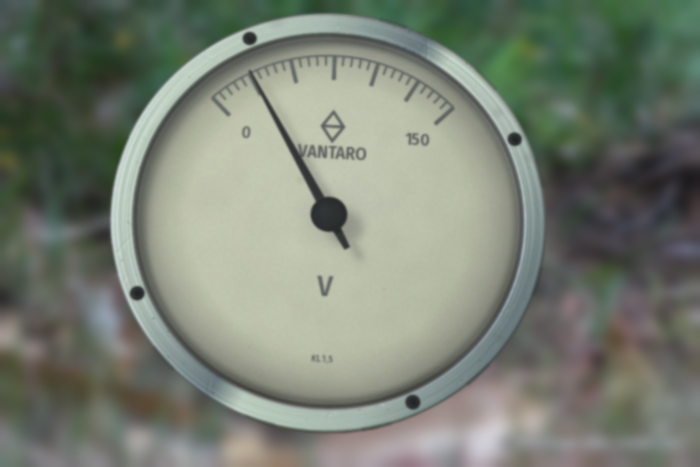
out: **25** V
